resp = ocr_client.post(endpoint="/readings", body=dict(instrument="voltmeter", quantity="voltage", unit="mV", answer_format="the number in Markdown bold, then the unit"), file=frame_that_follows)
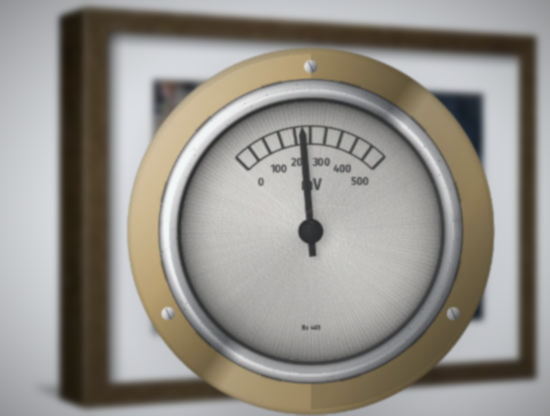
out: **225** mV
